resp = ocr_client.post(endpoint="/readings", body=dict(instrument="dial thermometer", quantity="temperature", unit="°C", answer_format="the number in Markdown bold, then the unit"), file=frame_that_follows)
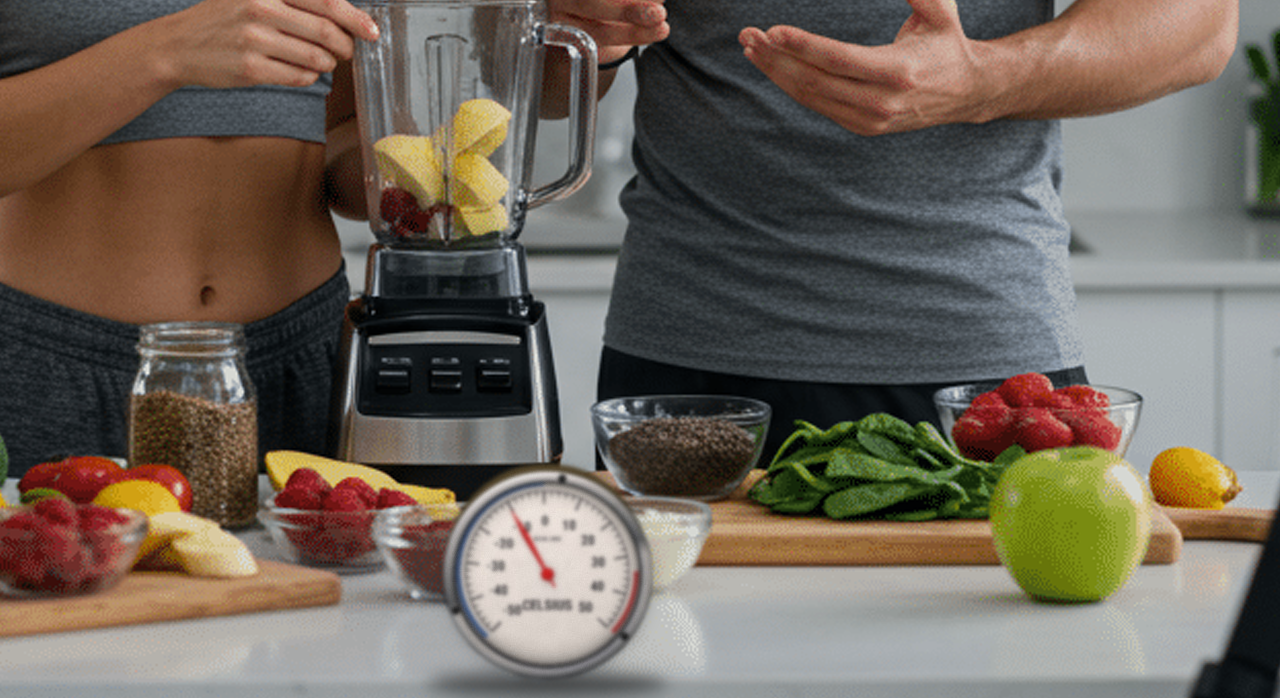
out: **-10** °C
